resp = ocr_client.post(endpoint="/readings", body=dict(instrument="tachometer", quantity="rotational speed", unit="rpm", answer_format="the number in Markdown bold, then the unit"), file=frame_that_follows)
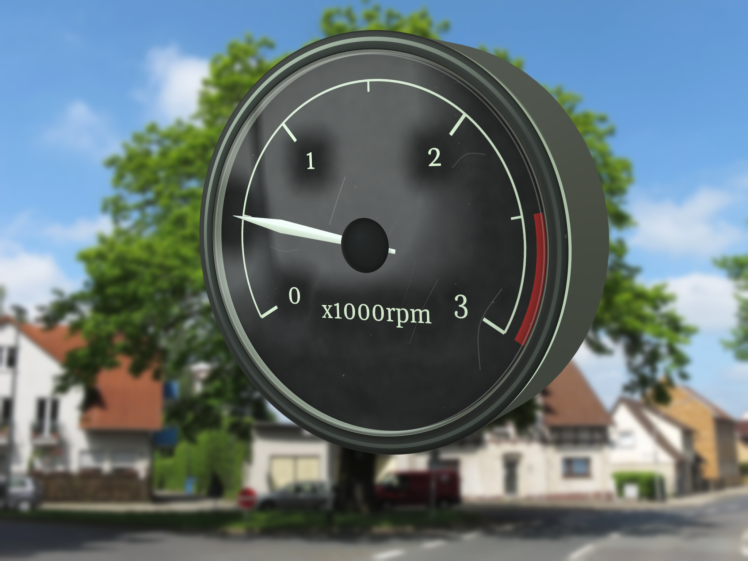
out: **500** rpm
